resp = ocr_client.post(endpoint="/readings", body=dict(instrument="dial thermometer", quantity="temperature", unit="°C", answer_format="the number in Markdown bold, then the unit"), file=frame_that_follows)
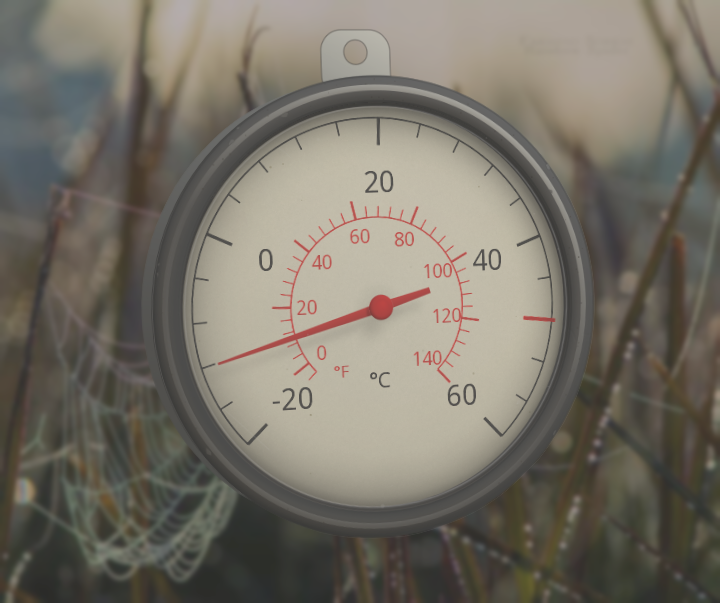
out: **-12** °C
